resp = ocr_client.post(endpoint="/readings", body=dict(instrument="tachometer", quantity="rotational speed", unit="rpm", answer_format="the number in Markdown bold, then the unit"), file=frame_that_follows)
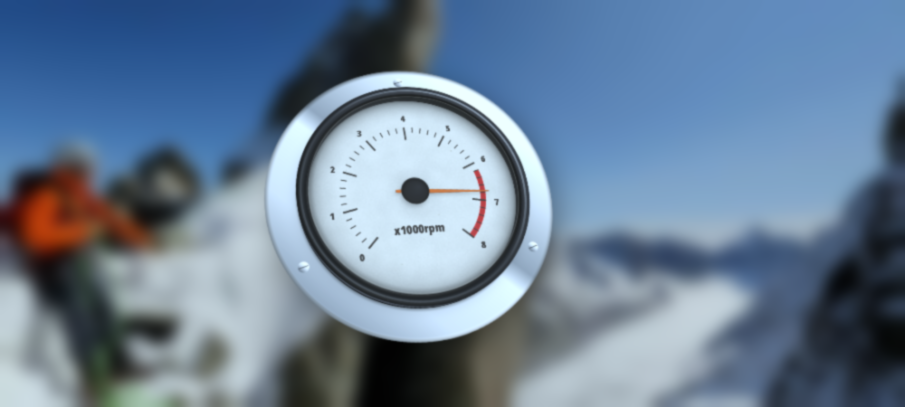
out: **6800** rpm
